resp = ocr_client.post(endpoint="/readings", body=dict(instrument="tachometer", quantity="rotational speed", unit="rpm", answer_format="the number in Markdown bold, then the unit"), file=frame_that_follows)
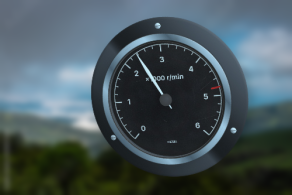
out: **2400** rpm
